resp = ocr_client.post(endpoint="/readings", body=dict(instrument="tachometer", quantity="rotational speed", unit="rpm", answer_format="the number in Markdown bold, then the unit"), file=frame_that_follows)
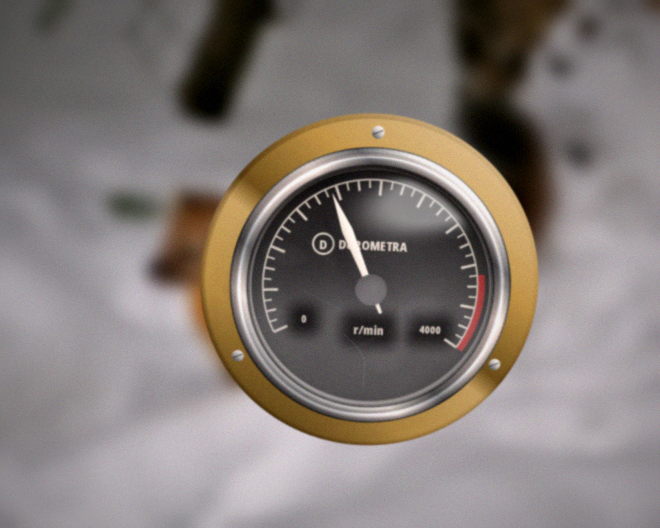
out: **1550** rpm
